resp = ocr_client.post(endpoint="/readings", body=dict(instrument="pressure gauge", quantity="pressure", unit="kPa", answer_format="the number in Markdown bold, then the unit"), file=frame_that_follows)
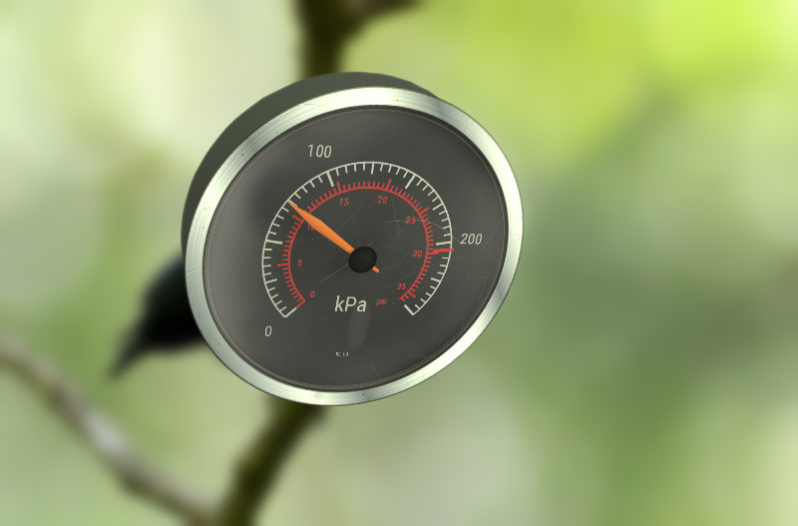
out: **75** kPa
